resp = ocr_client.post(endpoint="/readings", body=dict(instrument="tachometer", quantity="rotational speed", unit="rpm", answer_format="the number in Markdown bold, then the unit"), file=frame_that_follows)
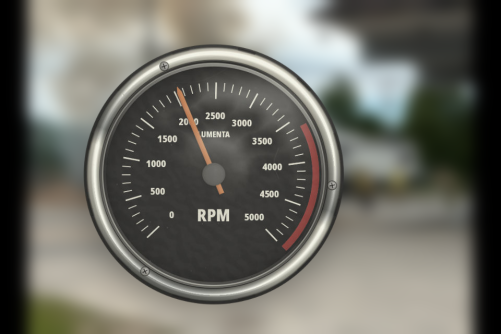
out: **2050** rpm
